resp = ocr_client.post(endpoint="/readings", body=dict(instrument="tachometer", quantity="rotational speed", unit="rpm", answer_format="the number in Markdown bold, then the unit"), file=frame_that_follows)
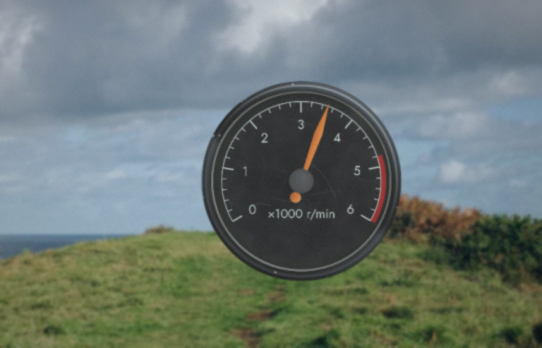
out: **3500** rpm
